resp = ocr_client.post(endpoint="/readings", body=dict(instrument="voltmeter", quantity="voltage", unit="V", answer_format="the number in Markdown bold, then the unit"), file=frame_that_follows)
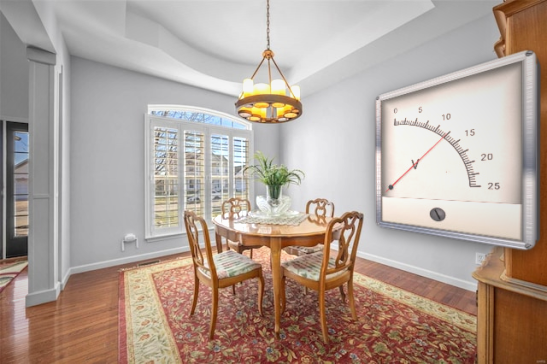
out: **12.5** V
